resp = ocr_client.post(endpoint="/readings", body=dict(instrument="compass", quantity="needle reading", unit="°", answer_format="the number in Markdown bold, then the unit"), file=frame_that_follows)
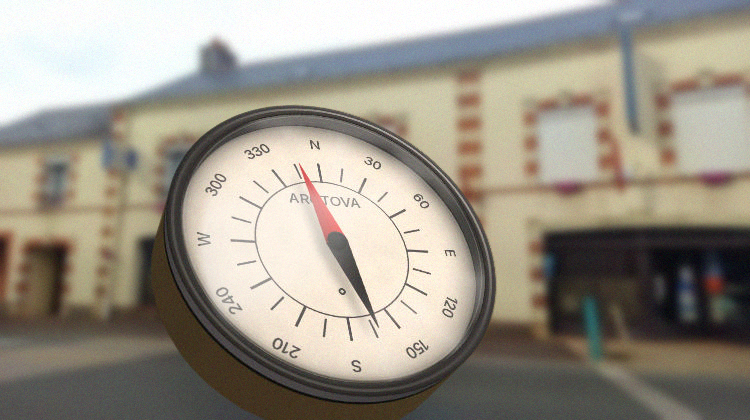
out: **345** °
